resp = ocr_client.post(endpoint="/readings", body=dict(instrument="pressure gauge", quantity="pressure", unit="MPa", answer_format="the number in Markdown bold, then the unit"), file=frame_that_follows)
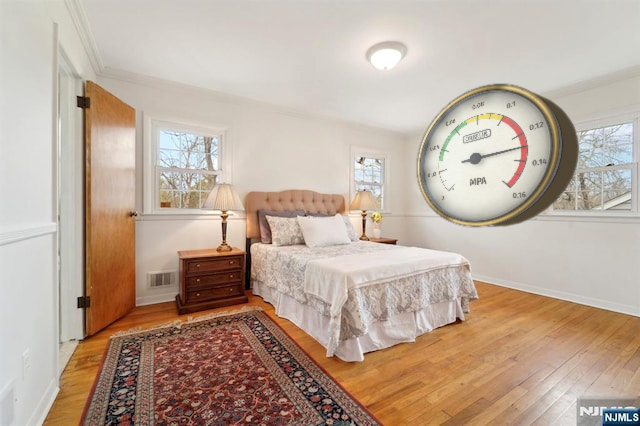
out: **0.13** MPa
